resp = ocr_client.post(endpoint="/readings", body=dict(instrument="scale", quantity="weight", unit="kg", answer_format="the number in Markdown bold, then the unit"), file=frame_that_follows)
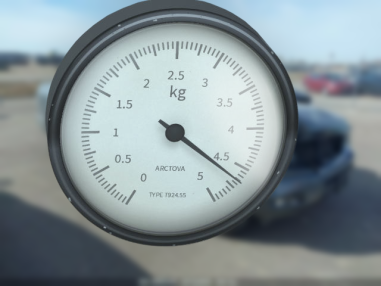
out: **4.65** kg
